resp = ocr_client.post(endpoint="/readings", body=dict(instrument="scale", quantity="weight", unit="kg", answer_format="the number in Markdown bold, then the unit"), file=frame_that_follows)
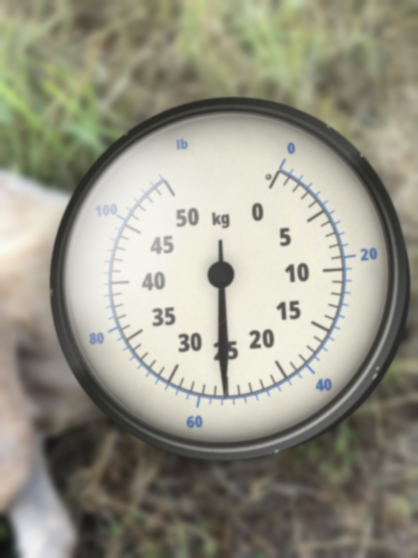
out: **25** kg
